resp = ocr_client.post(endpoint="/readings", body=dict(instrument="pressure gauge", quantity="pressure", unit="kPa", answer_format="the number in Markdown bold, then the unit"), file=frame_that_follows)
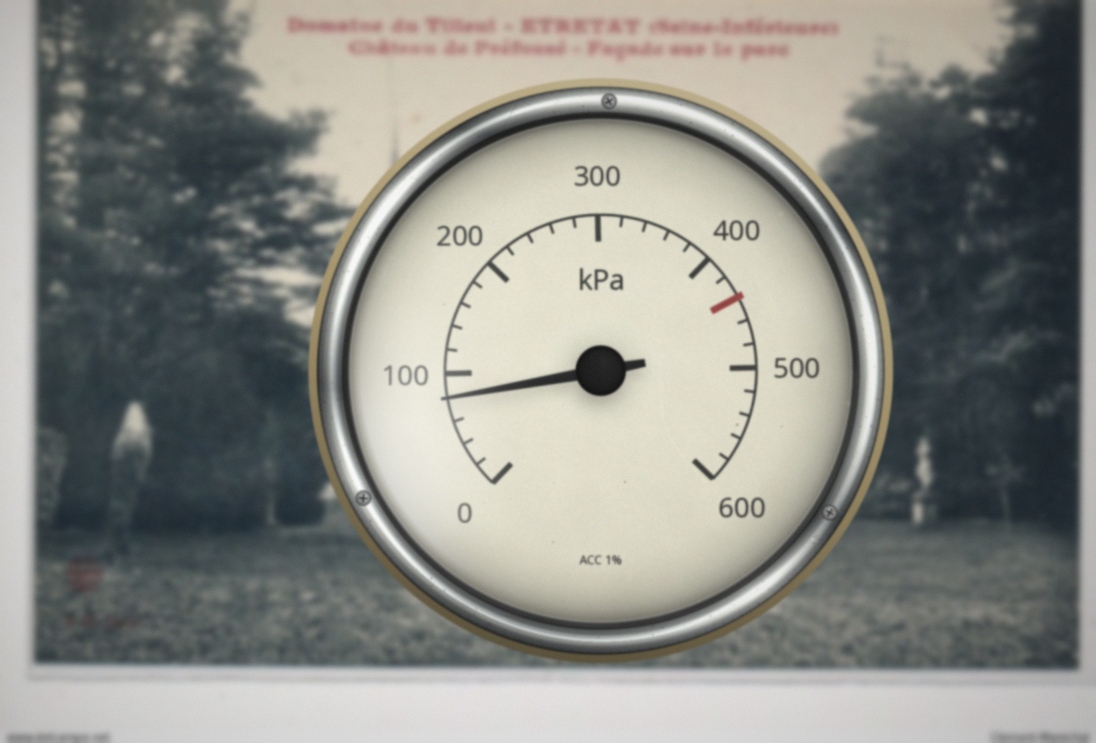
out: **80** kPa
